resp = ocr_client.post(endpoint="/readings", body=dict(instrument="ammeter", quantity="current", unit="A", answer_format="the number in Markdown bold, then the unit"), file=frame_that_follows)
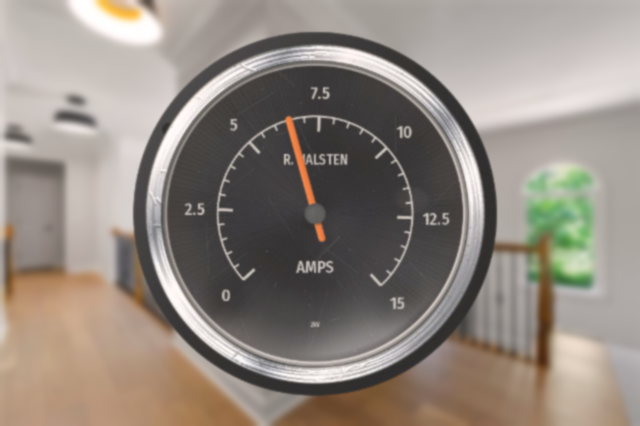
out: **6.5** A
